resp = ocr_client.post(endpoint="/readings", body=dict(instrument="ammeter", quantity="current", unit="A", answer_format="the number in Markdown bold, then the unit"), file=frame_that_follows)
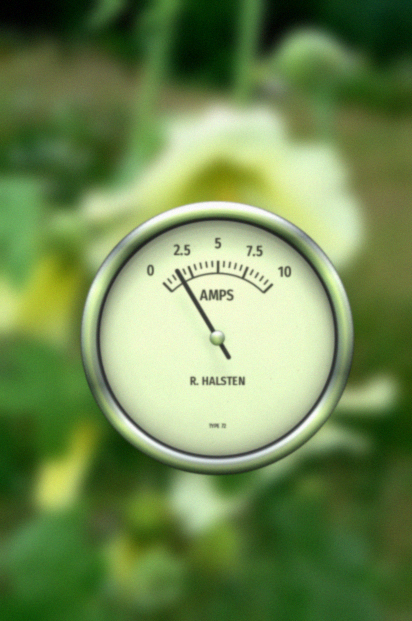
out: **1.5** A
